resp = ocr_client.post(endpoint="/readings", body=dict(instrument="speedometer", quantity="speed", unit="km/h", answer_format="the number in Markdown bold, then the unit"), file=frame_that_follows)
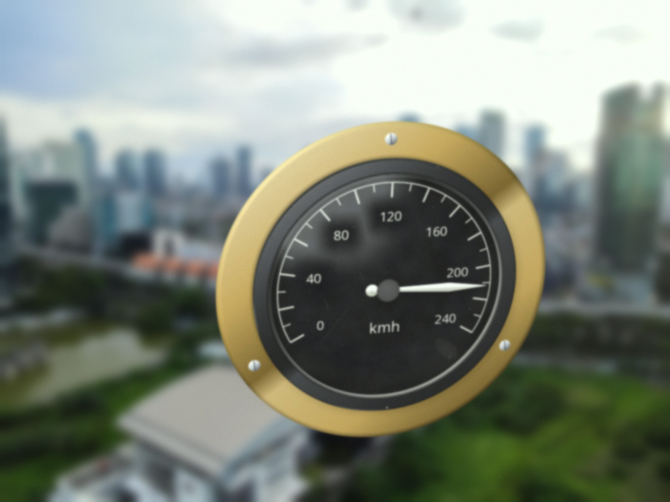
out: **210** km/h
